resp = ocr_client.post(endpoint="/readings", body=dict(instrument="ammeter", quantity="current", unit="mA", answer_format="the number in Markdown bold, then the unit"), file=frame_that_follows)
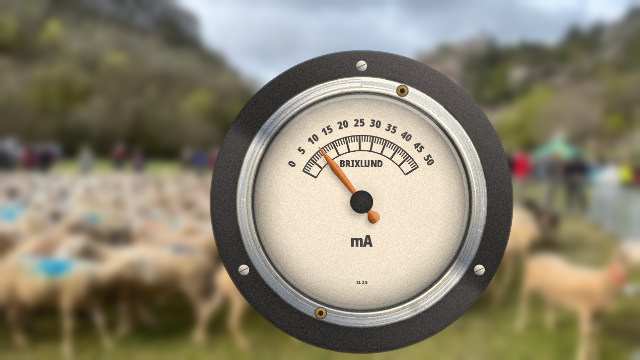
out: **10** mA
